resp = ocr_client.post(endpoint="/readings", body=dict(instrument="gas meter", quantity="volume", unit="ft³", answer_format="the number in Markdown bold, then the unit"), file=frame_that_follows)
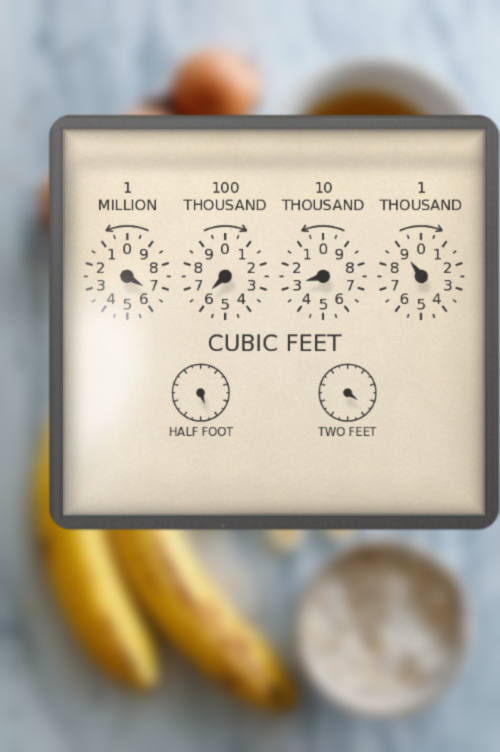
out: **662900** ft³
